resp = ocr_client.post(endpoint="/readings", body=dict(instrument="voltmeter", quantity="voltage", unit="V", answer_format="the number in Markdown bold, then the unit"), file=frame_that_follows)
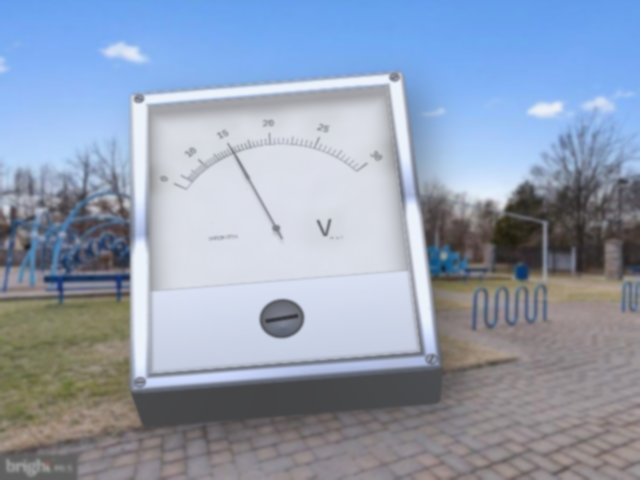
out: **15** V
